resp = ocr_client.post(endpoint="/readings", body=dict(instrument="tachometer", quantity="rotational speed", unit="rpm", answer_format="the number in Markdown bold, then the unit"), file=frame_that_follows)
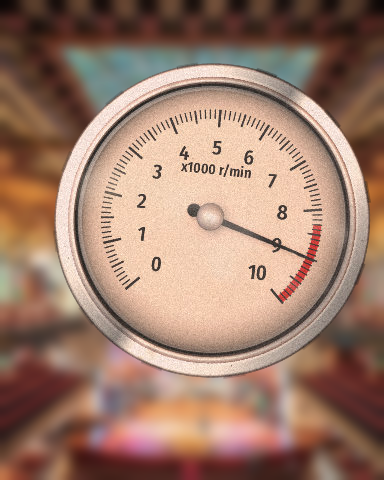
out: **9000** rpm
